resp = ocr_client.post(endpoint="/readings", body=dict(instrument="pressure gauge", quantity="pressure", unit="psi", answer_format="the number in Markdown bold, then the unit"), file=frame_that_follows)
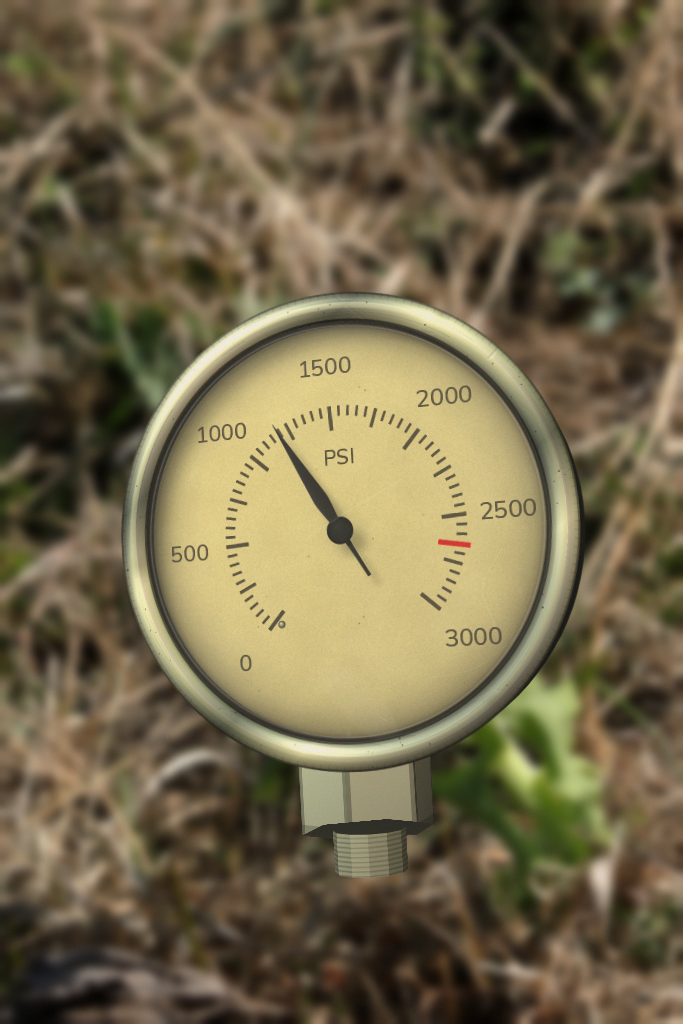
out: **1200** psi
